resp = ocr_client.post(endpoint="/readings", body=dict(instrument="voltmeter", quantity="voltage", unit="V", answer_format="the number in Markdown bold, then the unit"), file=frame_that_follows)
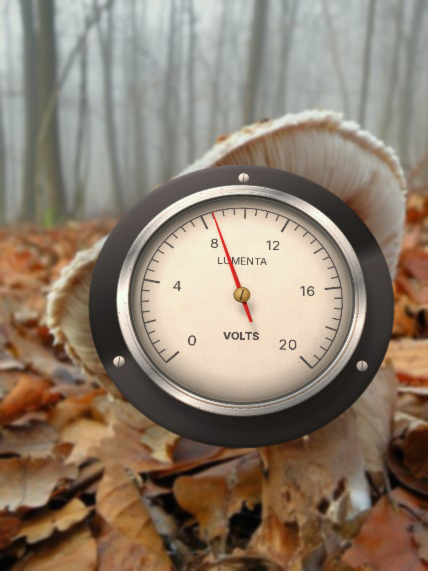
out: **8.5** V
